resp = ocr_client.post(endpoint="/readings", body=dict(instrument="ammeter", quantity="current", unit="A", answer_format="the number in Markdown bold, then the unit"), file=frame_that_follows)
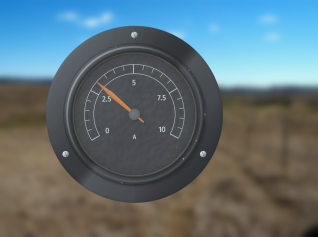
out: **3** A
